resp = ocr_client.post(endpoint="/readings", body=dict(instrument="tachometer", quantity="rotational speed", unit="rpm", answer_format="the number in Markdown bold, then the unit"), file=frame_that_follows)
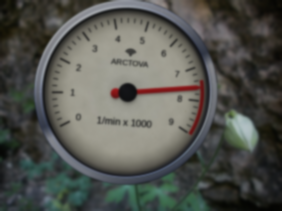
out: **7600** rpm
